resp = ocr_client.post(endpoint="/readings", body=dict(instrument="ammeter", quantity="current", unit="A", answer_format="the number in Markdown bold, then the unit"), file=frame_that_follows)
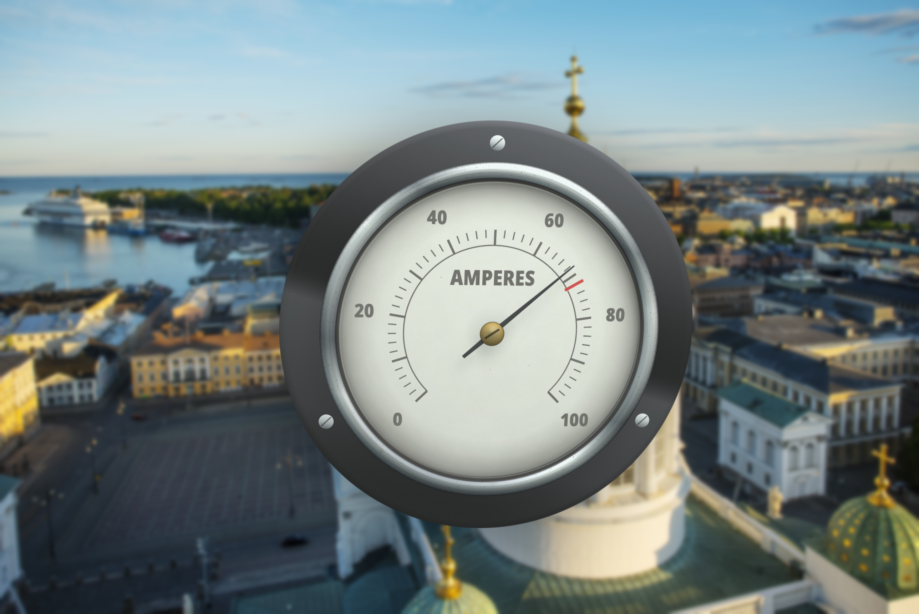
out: **68** A
